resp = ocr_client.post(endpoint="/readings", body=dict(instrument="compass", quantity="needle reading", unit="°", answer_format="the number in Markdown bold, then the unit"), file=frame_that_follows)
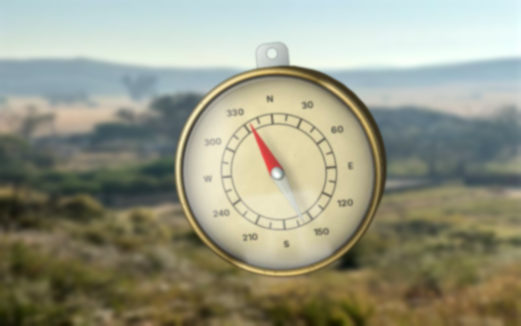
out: **337.5** °
